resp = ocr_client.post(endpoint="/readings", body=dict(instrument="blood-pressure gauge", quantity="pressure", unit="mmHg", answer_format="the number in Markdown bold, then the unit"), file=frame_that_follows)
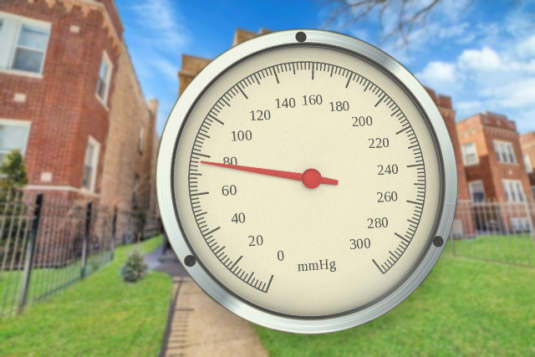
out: **76** mmHg
